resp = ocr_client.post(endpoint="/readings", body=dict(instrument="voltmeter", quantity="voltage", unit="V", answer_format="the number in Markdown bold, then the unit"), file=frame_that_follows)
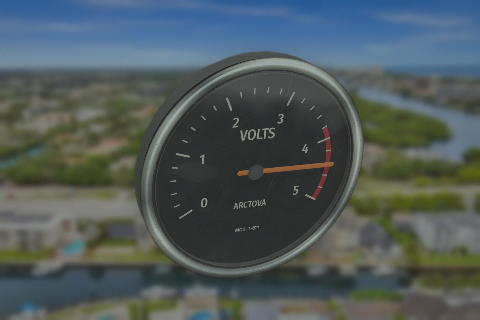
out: **4.4** V
